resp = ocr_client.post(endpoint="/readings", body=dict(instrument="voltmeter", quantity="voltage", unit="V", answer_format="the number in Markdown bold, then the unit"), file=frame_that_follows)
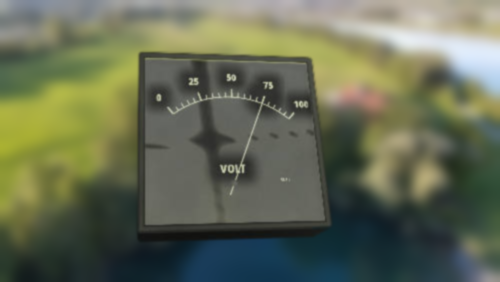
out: **75** V
